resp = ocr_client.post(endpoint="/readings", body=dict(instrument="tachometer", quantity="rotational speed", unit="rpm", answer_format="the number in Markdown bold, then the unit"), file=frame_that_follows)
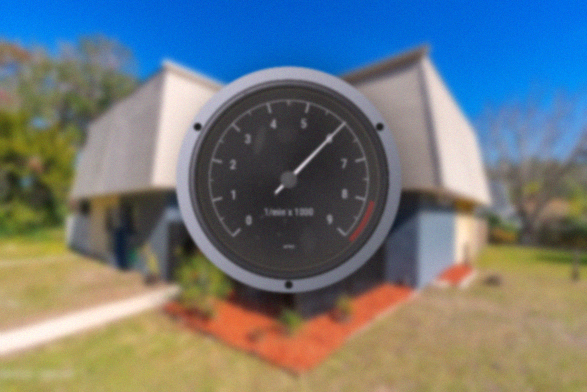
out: **6000** rpm
